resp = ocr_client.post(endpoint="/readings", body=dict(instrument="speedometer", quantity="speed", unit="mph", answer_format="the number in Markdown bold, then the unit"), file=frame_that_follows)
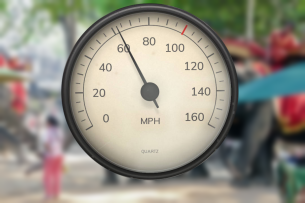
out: **62.5** mph
